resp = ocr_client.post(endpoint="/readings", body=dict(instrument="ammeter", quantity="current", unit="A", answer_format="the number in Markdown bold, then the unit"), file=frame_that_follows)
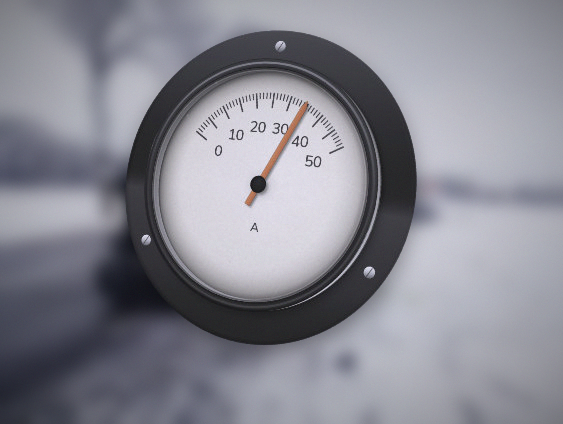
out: **35** A
